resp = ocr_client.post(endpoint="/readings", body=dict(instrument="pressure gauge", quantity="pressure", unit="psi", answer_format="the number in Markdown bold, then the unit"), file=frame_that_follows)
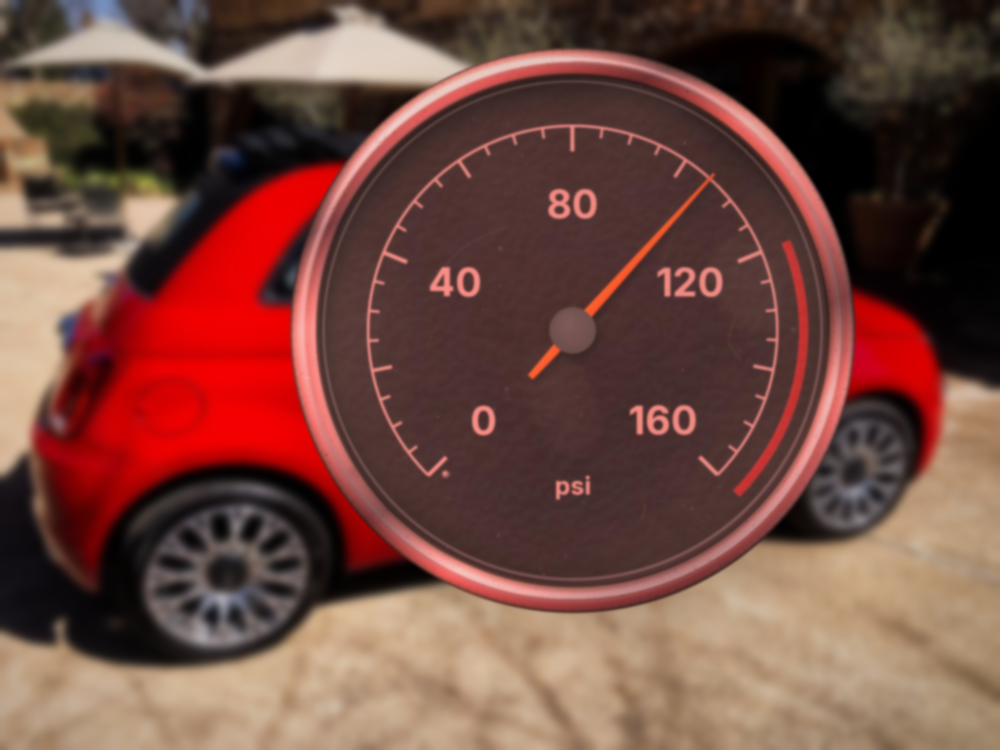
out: **105** psi
